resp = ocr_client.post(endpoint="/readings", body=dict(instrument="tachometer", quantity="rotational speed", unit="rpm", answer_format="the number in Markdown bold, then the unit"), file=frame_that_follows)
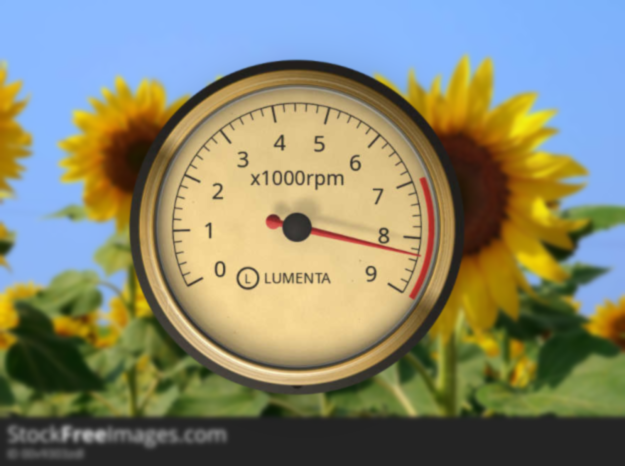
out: **8300** rpm
